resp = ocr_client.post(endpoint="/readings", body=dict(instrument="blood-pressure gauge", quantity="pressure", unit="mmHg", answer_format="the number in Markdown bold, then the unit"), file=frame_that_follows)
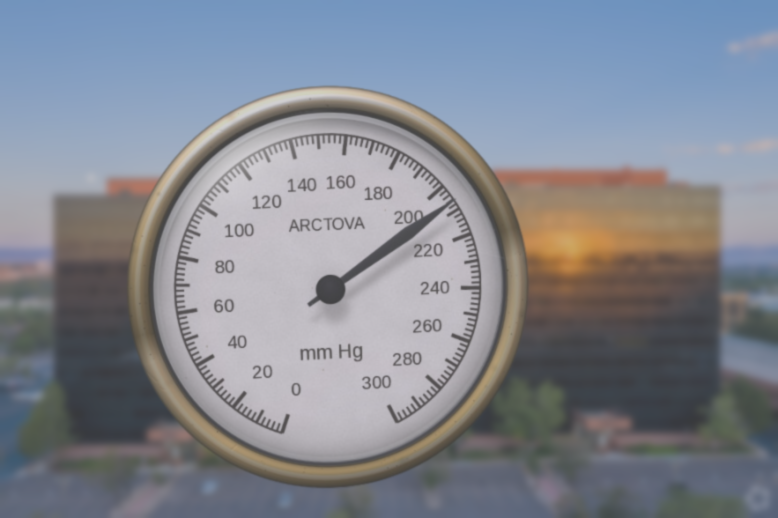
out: **206** mmHg
